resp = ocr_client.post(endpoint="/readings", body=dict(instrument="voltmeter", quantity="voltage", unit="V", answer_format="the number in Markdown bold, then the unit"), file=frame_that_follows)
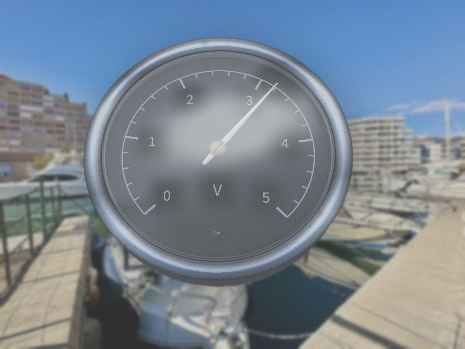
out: **3.2** V
